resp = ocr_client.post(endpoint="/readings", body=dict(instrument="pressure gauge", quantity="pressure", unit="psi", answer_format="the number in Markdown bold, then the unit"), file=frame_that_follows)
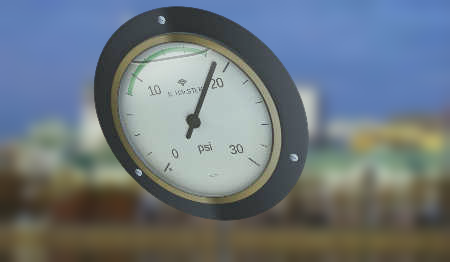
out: **19** psi
